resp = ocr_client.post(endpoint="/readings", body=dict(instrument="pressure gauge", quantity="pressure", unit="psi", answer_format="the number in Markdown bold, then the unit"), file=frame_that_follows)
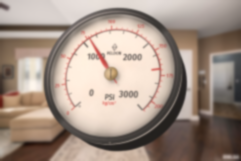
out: **1100** psi
